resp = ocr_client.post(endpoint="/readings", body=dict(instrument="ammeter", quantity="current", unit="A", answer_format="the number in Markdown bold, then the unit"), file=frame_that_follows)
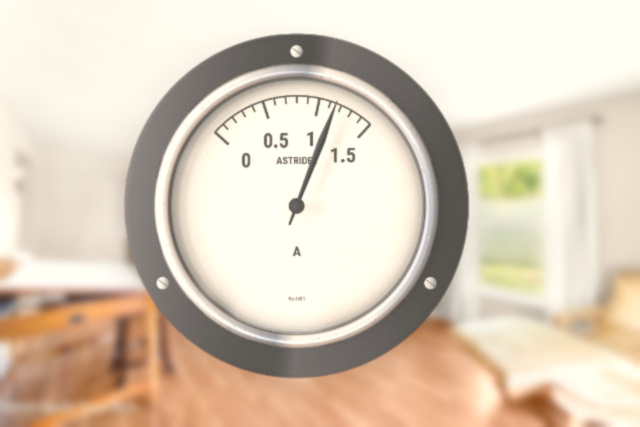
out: **1.15** A
